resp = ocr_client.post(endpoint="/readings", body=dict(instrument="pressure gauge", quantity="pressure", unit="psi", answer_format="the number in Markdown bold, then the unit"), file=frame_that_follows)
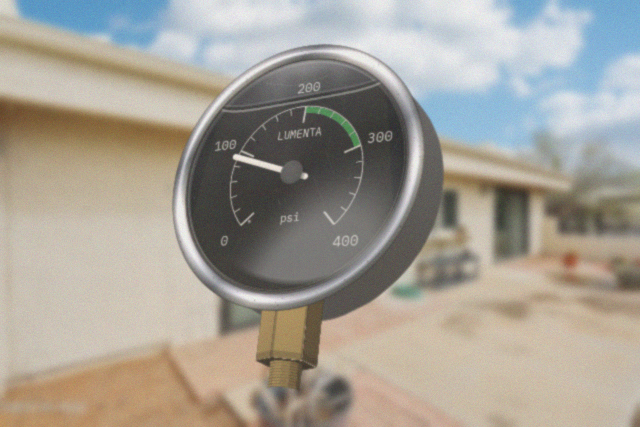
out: **90** psi
